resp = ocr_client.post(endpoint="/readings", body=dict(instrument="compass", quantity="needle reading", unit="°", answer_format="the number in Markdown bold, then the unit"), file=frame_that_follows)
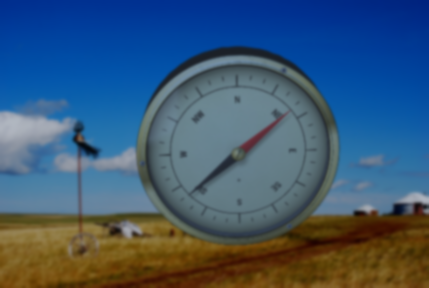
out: **50** °
